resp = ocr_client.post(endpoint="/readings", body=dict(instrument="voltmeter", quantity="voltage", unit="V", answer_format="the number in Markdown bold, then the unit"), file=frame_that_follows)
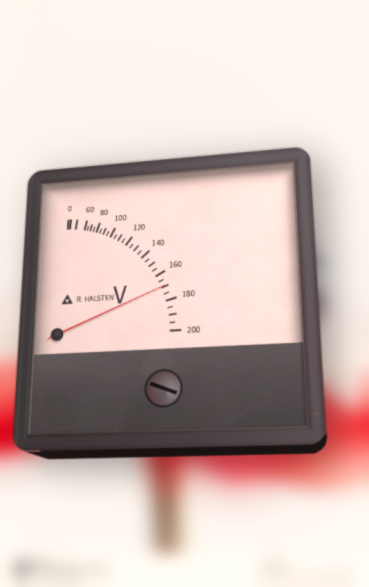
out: **170** V
